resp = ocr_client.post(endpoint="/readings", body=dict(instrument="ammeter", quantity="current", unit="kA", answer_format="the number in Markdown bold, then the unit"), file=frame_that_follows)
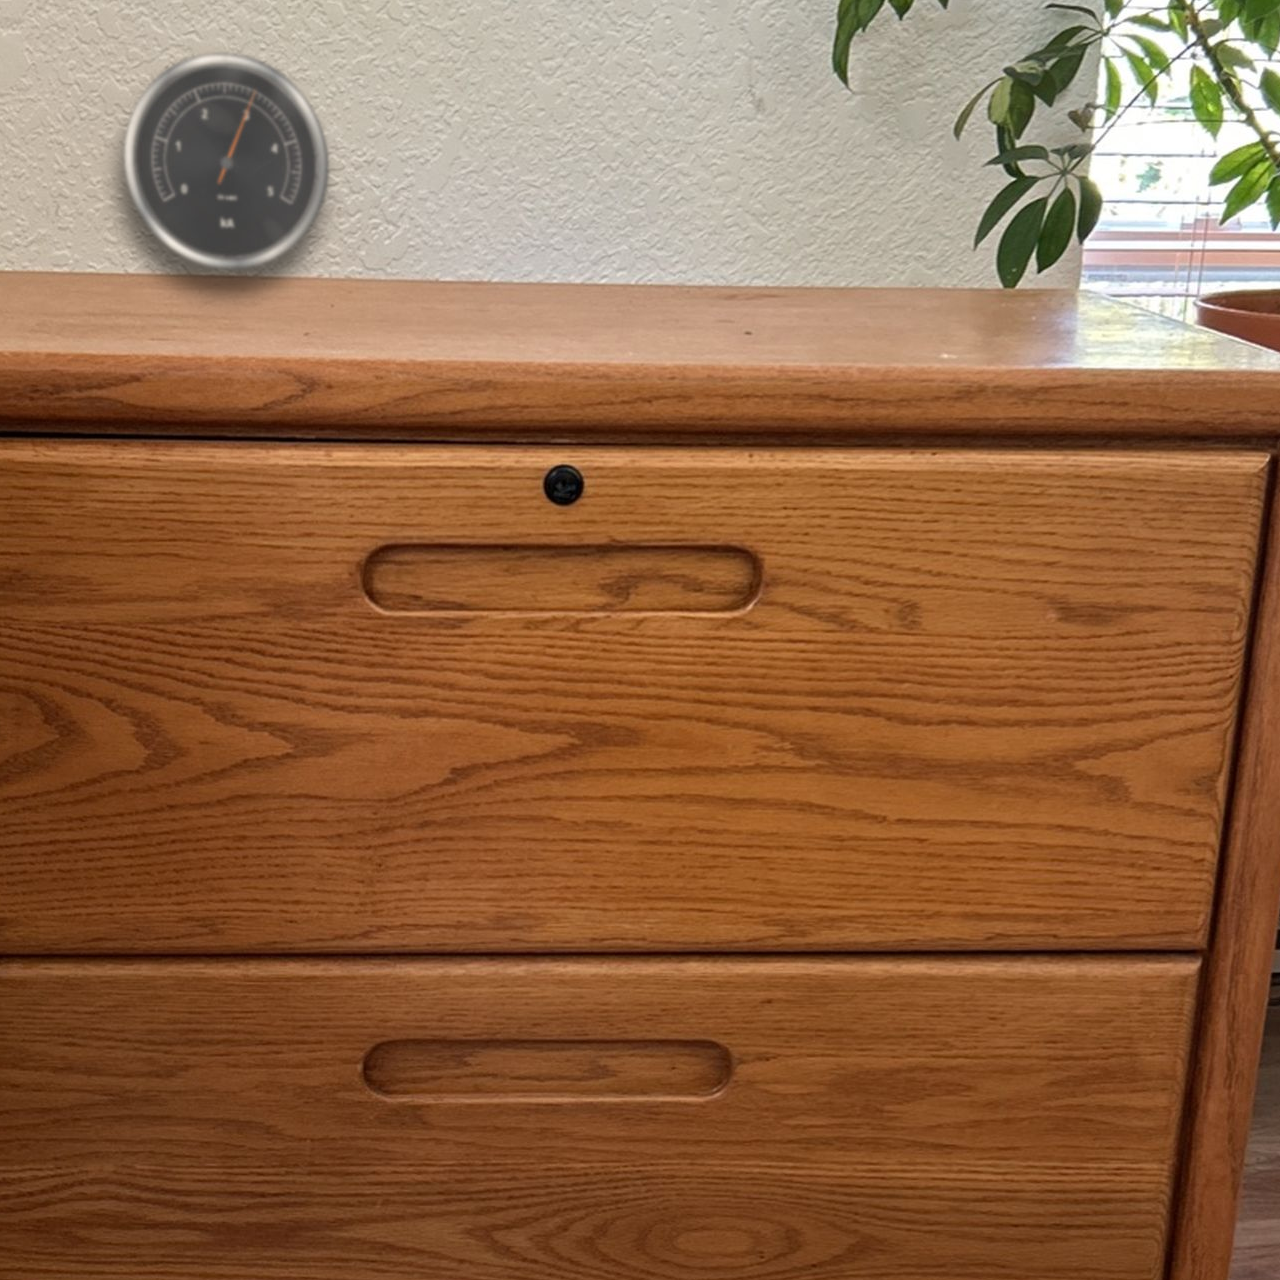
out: **3** kA
